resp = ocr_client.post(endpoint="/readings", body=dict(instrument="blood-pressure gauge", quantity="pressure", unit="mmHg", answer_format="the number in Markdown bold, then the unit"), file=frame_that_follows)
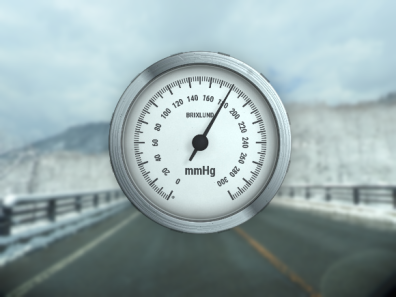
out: **180** mmHg
